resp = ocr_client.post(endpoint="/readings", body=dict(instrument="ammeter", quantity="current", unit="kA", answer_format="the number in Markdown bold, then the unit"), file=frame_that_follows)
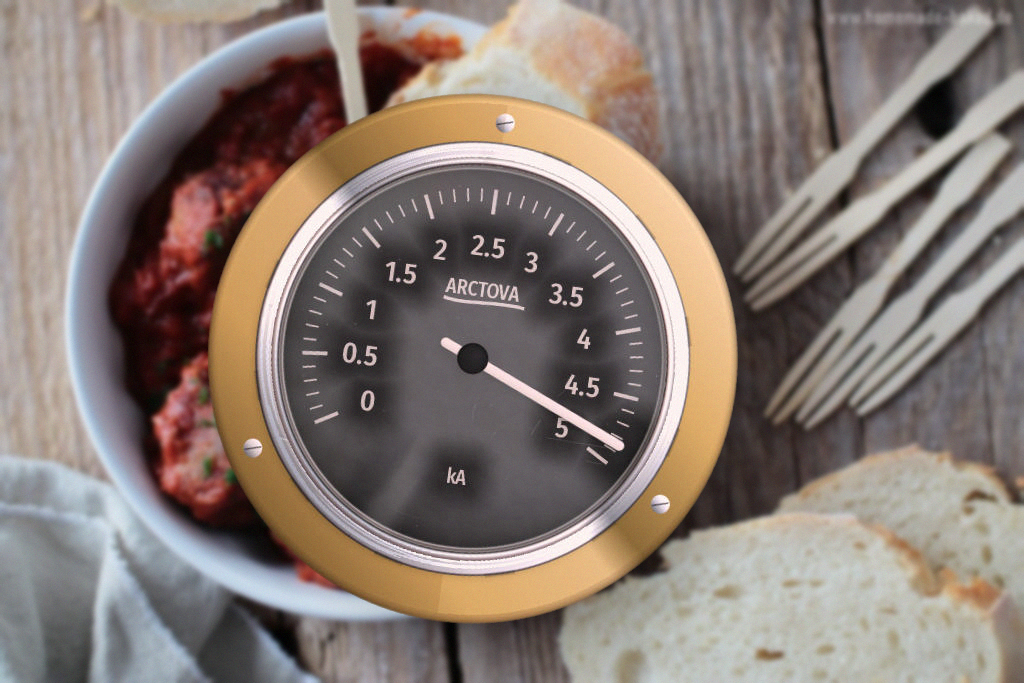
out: **4.85** kA
